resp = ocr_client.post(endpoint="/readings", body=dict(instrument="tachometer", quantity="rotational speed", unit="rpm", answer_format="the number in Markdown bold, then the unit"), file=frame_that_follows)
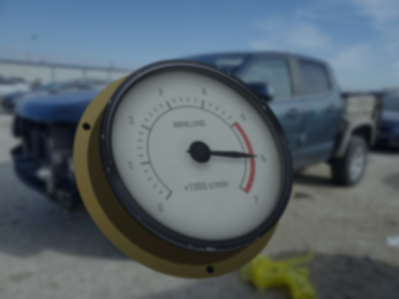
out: **6000** rpm
